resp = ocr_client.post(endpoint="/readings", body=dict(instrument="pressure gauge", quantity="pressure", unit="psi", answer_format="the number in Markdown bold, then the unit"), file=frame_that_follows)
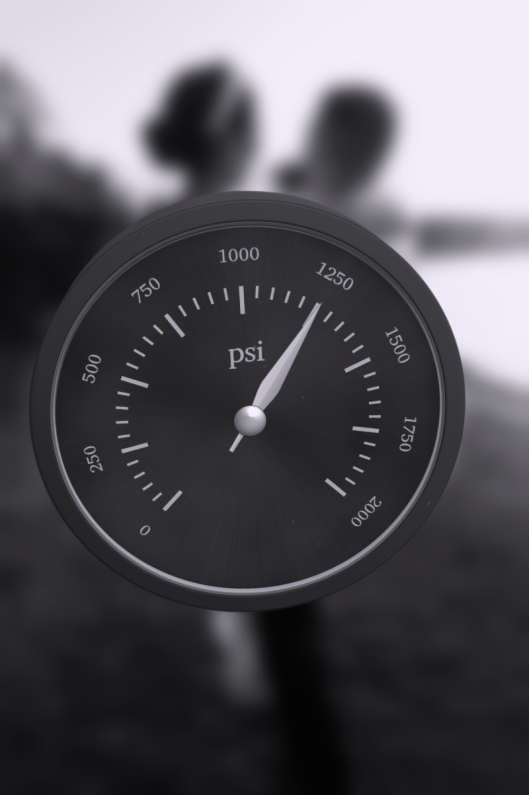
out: **1250** psi
